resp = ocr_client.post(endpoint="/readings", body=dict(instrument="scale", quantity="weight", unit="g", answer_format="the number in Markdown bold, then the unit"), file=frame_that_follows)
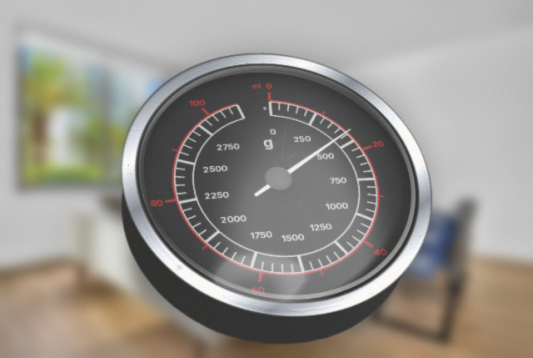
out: **450** g
